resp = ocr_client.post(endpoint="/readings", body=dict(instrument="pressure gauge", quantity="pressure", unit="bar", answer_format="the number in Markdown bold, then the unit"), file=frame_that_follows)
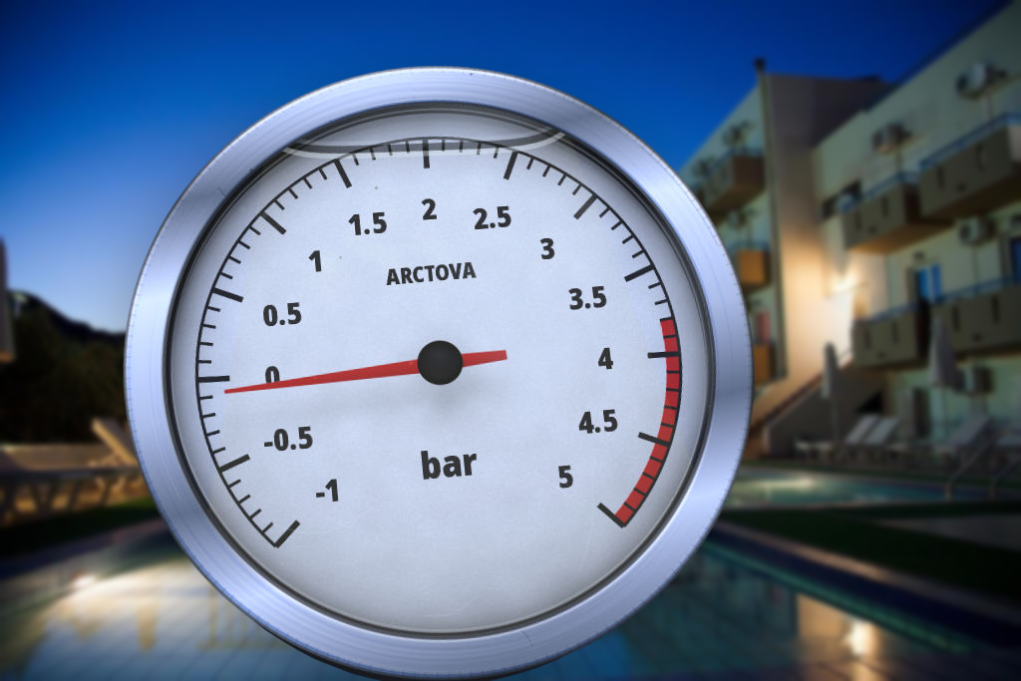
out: **-0.1** bar
